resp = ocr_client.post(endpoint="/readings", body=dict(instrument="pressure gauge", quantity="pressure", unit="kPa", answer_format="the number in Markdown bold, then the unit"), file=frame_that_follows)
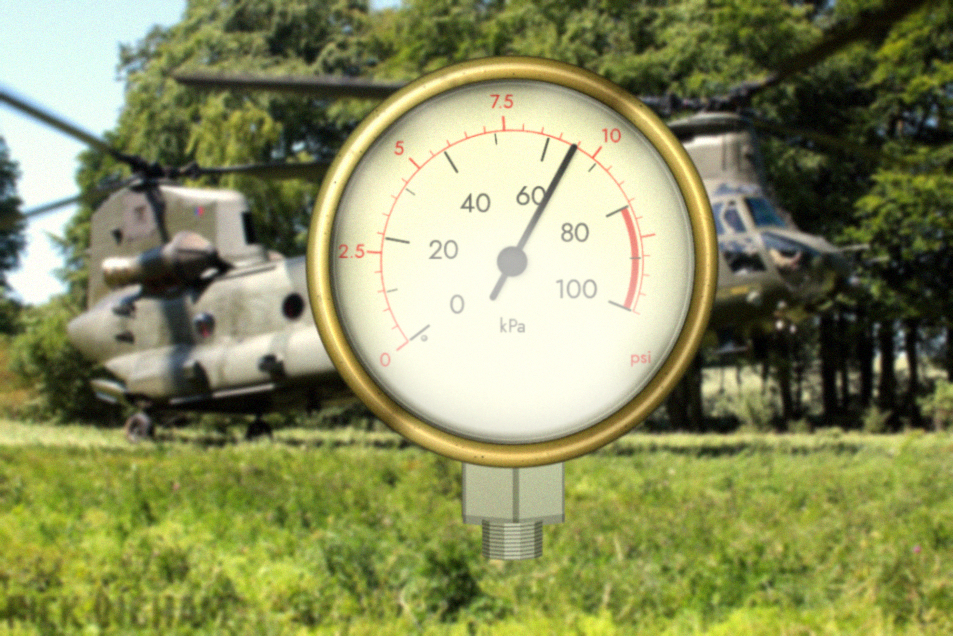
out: **65** kPa
